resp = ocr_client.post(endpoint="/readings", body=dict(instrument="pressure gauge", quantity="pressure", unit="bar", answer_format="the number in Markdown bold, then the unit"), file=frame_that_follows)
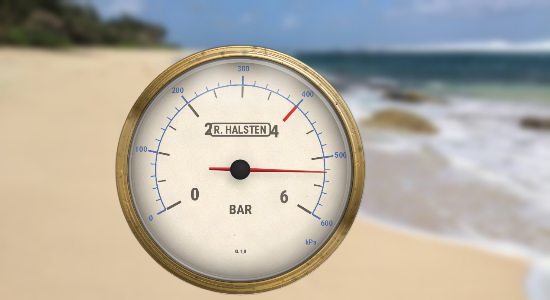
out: **5.25** bar
